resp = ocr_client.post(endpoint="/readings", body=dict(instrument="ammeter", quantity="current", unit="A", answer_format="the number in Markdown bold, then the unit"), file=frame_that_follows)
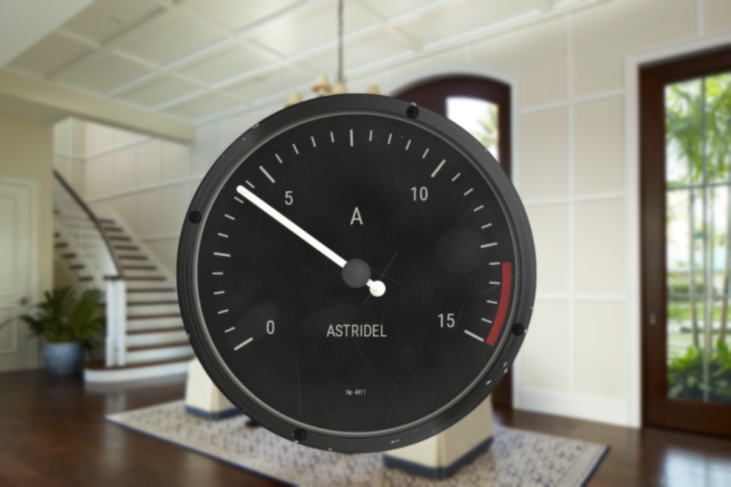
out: **4.25** A
